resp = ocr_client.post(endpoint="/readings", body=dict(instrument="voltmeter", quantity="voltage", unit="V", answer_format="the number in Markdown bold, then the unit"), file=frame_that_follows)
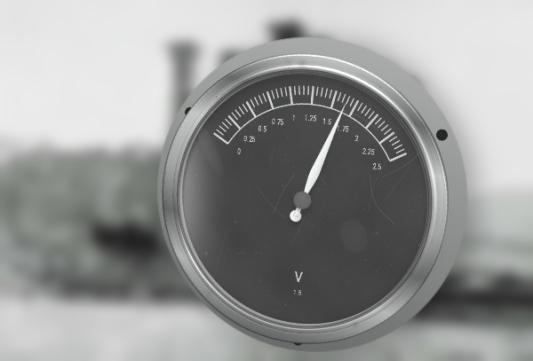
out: **1.65** V
